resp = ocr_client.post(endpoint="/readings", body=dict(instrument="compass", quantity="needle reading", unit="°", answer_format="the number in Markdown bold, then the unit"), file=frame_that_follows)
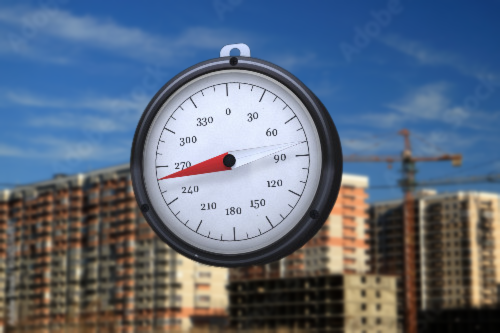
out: **260** °
